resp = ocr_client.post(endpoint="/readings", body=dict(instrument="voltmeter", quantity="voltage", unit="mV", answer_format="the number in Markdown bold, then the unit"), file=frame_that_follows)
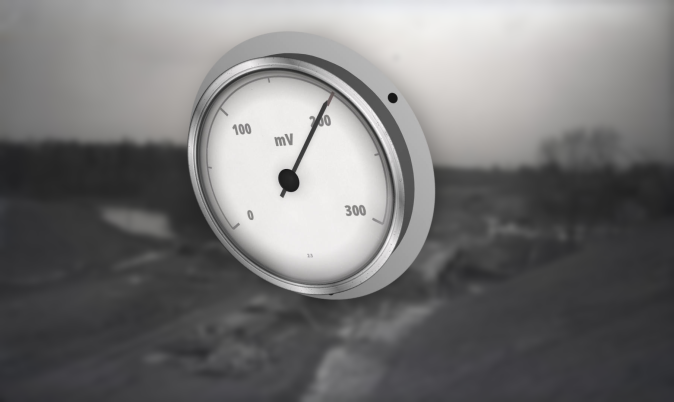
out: **200** mV
